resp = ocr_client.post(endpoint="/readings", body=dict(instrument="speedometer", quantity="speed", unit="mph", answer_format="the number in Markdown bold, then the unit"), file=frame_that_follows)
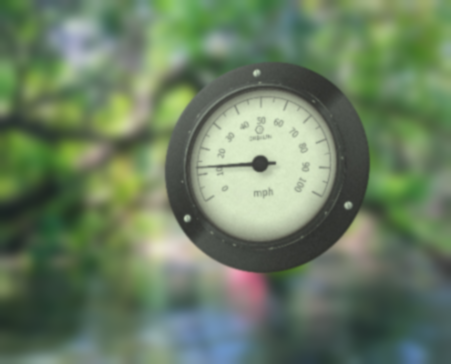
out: **12.5** mph
